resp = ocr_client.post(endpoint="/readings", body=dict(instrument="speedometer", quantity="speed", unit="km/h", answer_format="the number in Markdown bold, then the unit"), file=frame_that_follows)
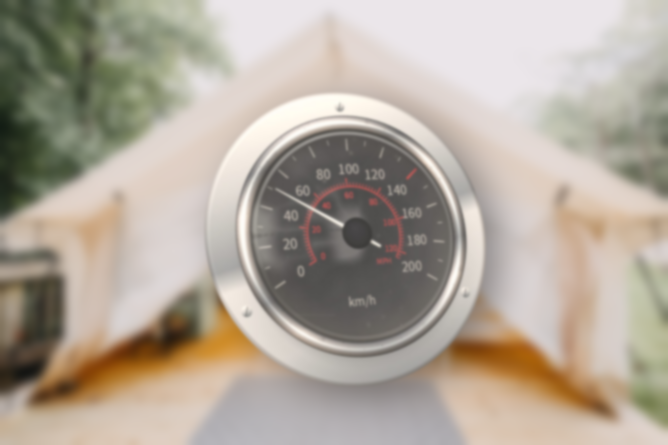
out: **50** km/h
